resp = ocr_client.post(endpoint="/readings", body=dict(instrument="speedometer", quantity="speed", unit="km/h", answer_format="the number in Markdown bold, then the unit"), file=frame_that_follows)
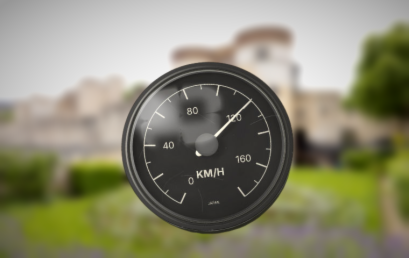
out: **120** km/h
